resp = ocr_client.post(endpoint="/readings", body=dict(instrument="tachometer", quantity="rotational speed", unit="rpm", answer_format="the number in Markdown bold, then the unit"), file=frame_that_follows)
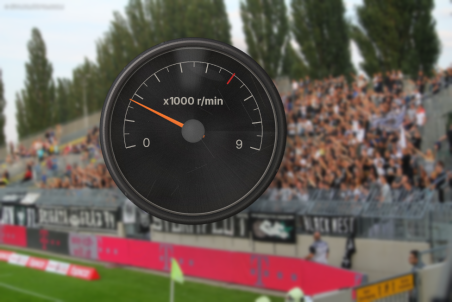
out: **1750** rpm
